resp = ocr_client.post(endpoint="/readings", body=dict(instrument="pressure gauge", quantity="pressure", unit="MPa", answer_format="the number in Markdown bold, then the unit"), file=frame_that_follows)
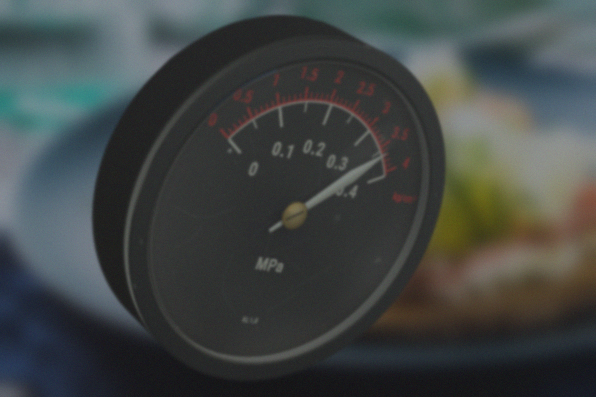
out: **0.35** MPa
